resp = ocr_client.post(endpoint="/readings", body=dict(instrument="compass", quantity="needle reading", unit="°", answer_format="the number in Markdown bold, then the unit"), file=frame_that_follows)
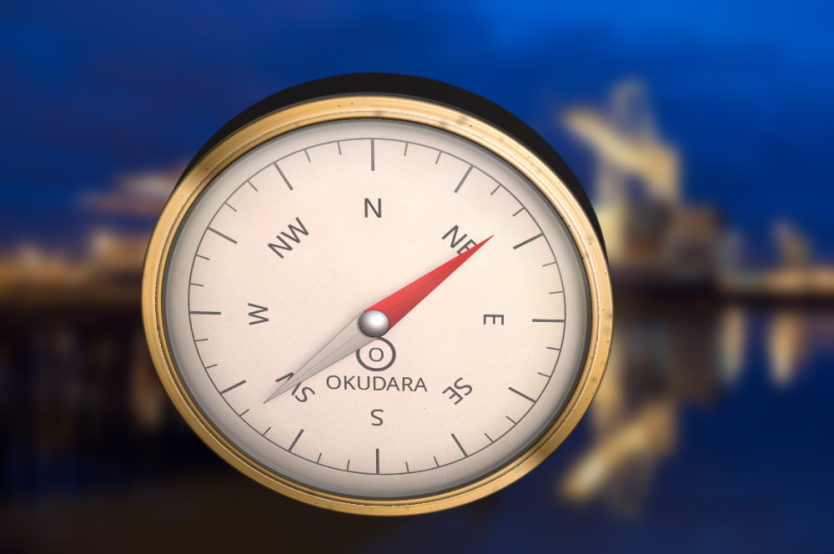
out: **50** °
